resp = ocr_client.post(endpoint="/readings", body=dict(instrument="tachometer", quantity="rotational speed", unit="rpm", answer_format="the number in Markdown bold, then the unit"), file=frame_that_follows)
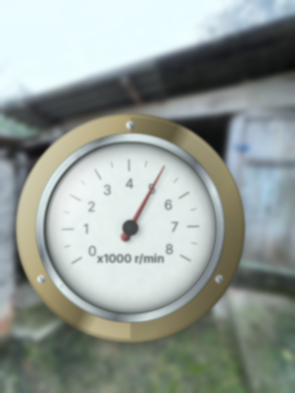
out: **5000** rpm
